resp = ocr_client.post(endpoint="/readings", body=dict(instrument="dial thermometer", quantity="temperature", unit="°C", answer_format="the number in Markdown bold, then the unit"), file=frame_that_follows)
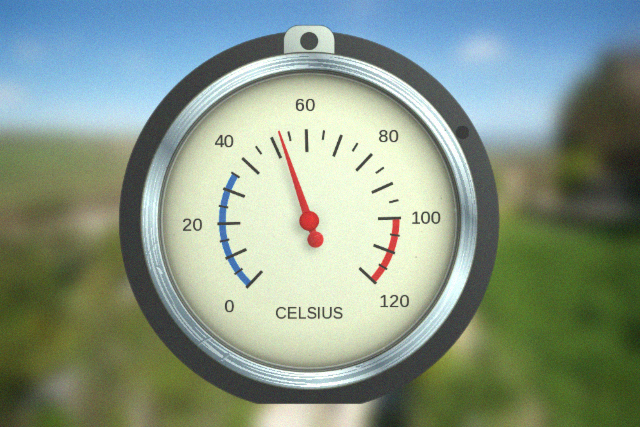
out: **52.5** °C
